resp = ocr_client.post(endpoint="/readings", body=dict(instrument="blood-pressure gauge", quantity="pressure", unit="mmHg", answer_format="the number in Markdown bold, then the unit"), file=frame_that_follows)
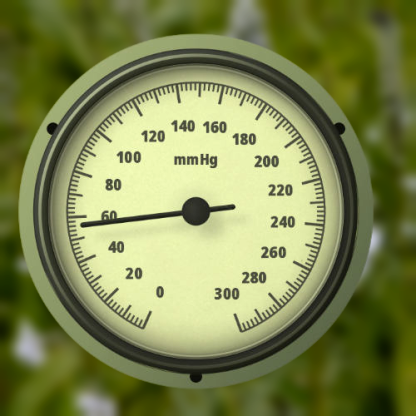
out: **56** mmHg
